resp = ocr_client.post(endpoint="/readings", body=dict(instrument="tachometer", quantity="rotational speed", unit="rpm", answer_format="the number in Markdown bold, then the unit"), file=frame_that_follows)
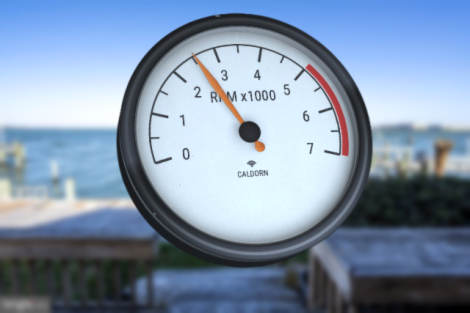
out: **2500** rpm
